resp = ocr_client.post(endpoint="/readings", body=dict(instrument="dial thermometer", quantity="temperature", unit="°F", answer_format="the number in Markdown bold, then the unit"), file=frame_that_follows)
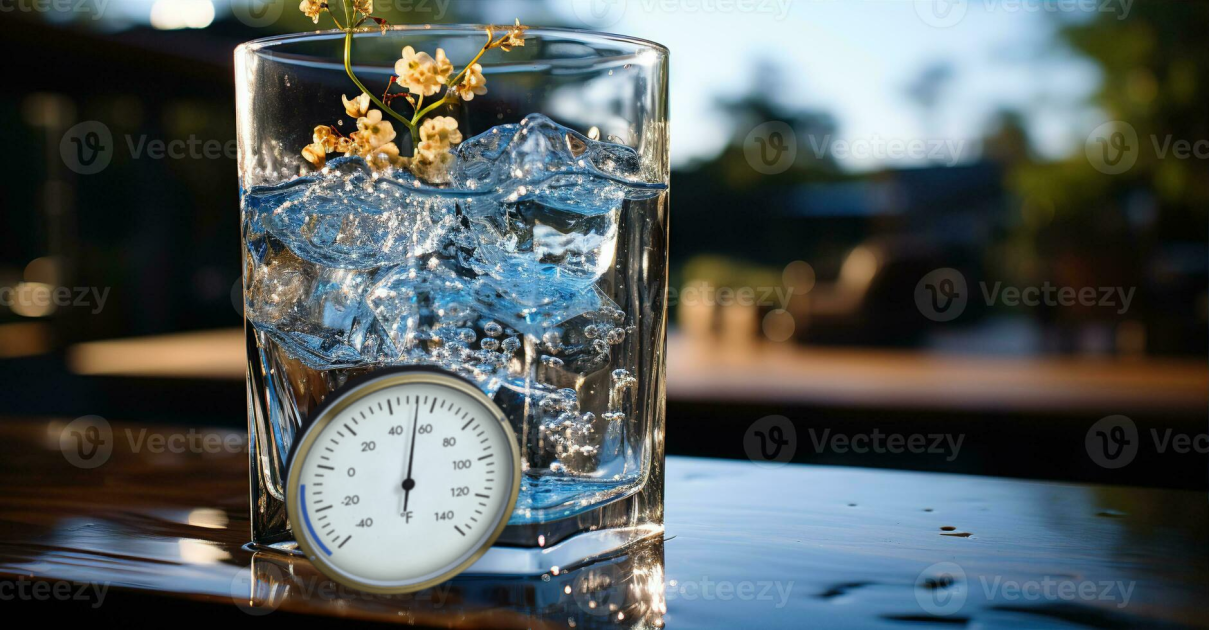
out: **52** °F
